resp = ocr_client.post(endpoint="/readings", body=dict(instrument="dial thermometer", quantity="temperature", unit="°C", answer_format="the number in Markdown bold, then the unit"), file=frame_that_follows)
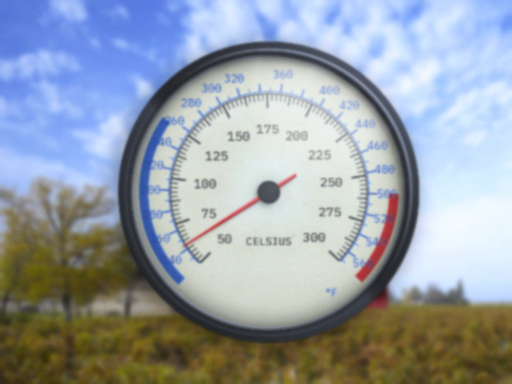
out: **62.5** °C
